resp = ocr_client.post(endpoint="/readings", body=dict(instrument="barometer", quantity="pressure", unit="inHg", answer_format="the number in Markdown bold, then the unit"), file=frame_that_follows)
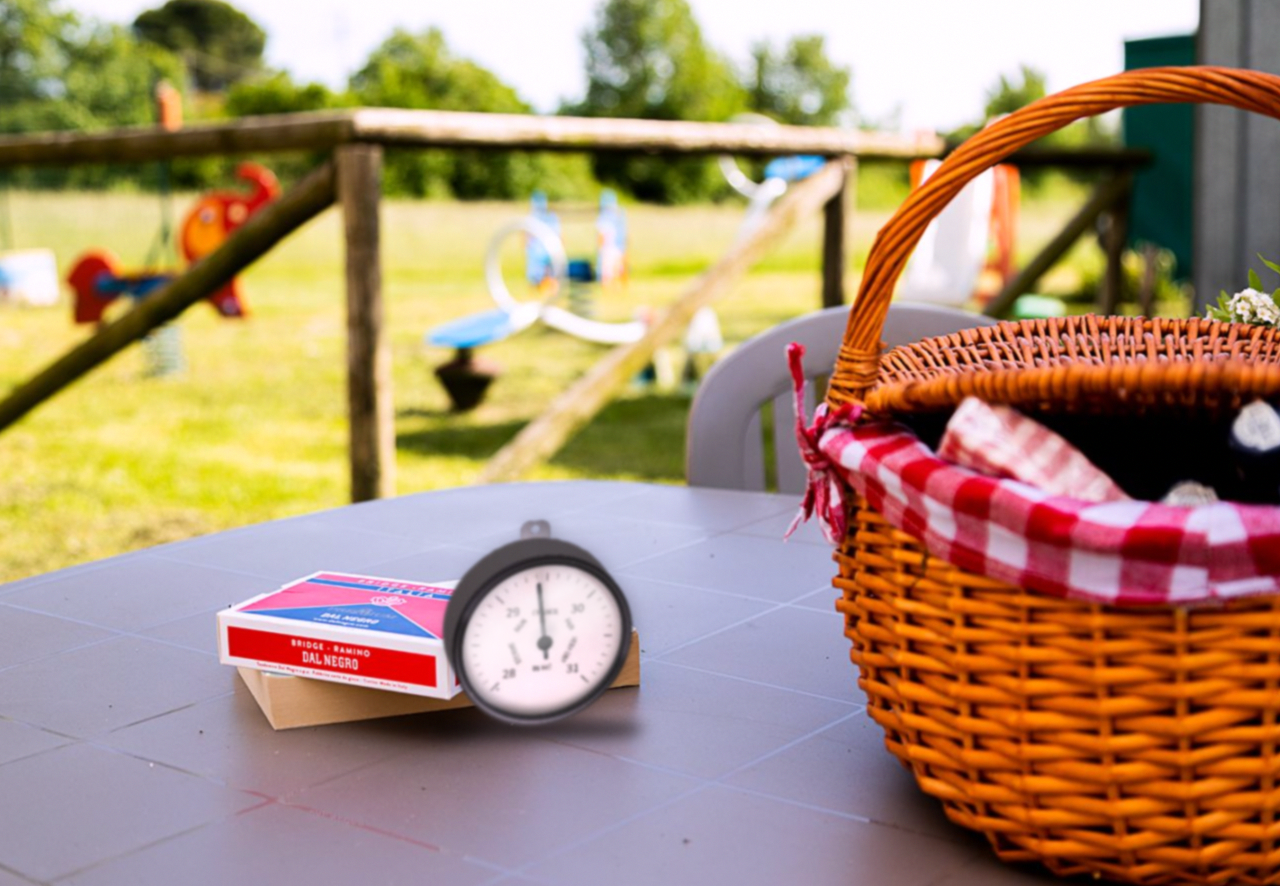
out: **29.4** inHg
